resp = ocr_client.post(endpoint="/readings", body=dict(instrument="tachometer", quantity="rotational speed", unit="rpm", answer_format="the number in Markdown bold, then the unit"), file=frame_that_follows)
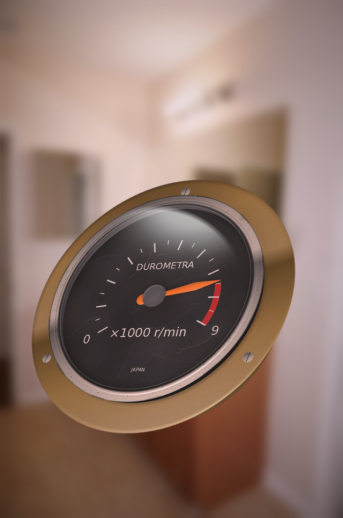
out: **7500** rpm
